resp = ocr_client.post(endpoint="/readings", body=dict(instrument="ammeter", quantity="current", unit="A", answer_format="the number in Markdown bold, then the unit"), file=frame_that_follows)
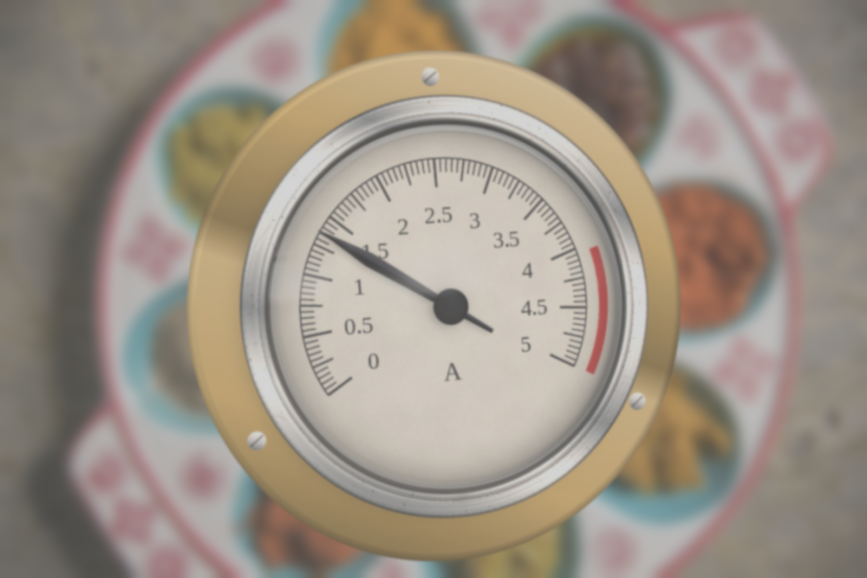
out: **1.35** A
